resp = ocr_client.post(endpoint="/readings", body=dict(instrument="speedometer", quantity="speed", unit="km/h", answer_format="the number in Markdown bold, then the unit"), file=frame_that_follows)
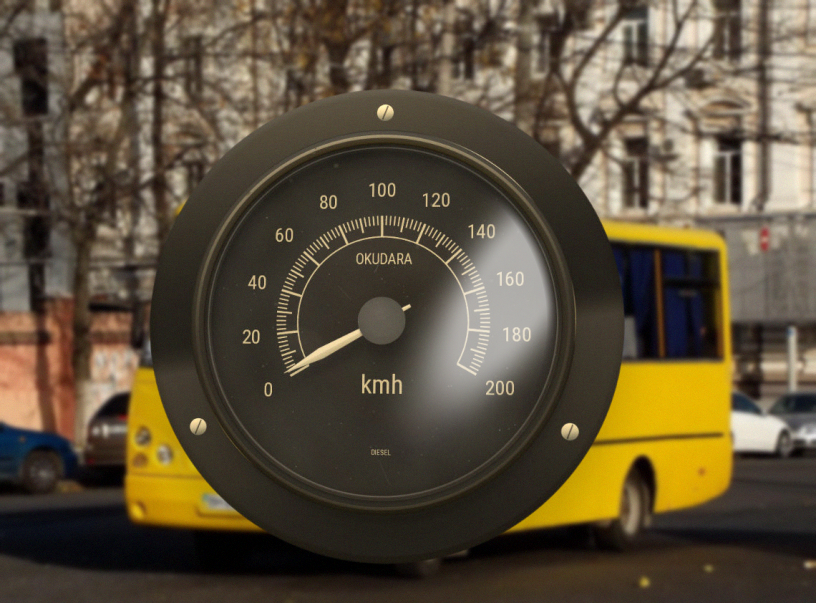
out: **2** km/h
